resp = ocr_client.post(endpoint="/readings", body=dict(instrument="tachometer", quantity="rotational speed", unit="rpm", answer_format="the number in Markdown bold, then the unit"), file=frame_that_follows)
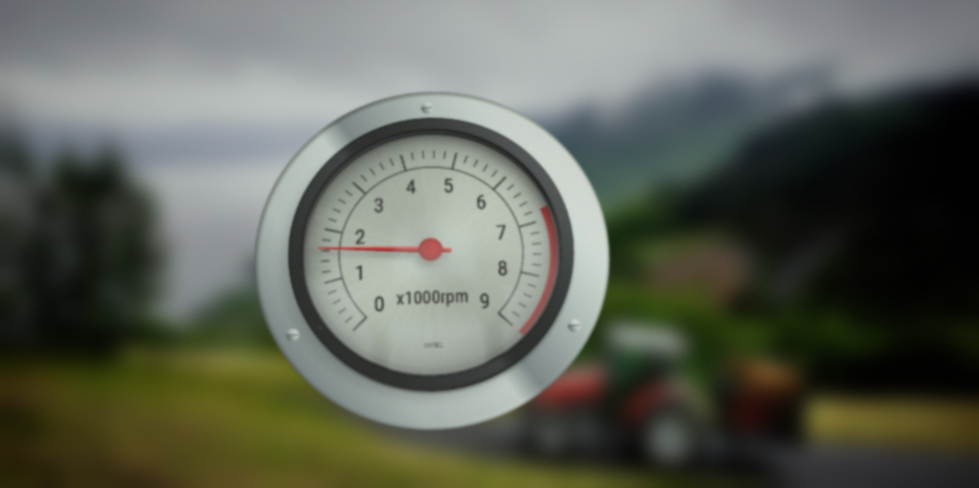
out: **1600** rpm
